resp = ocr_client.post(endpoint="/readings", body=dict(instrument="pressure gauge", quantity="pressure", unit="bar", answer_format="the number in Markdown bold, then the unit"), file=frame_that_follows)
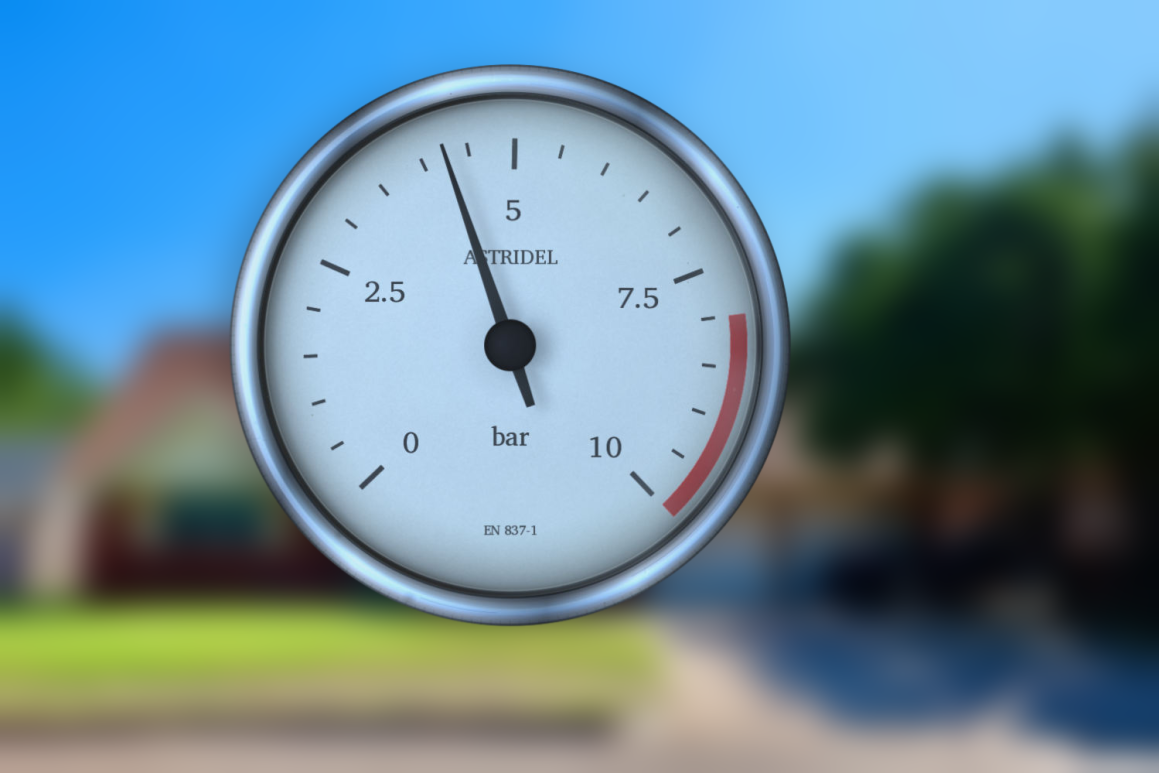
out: **4.25** bar
